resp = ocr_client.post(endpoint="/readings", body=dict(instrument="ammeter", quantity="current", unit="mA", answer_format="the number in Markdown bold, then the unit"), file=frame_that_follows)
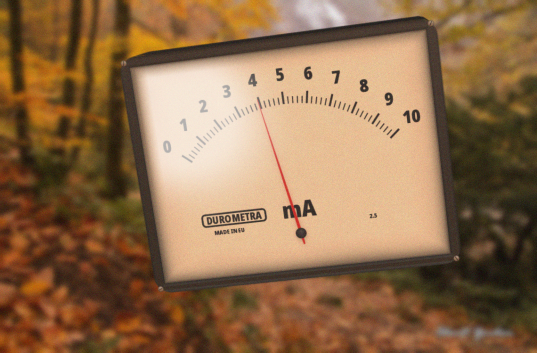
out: **4** mA
